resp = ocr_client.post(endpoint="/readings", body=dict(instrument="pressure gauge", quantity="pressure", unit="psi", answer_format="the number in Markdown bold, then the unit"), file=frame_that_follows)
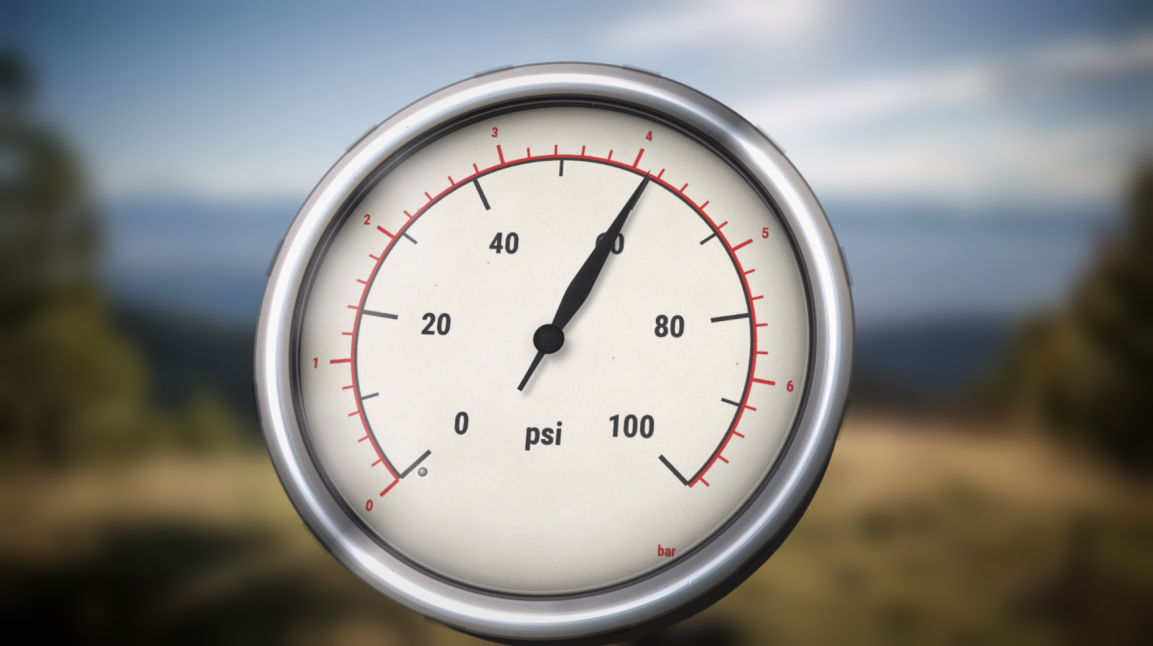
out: **60** psi
